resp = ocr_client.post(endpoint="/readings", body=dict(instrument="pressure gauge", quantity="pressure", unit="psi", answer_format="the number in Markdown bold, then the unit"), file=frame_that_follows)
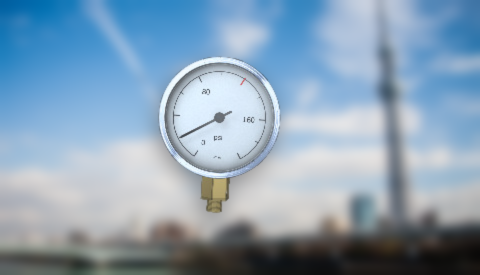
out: **20** psi
